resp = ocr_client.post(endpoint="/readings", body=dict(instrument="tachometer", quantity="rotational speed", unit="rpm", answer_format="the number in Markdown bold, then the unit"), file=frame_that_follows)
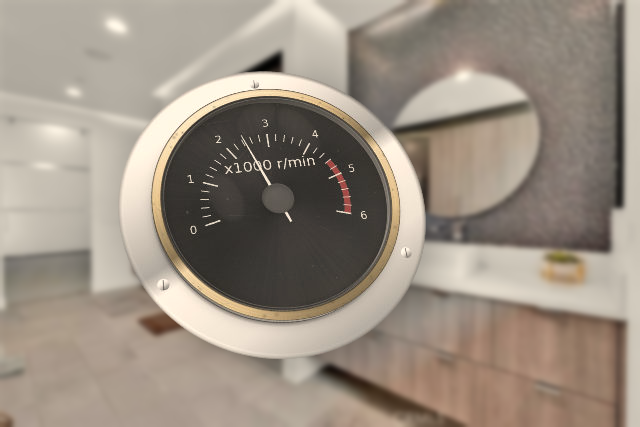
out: **2400** rpm
